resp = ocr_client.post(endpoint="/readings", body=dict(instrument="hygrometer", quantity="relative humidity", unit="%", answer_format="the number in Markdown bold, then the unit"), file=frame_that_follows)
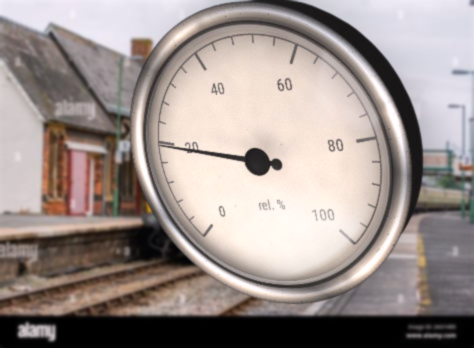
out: **20** %
